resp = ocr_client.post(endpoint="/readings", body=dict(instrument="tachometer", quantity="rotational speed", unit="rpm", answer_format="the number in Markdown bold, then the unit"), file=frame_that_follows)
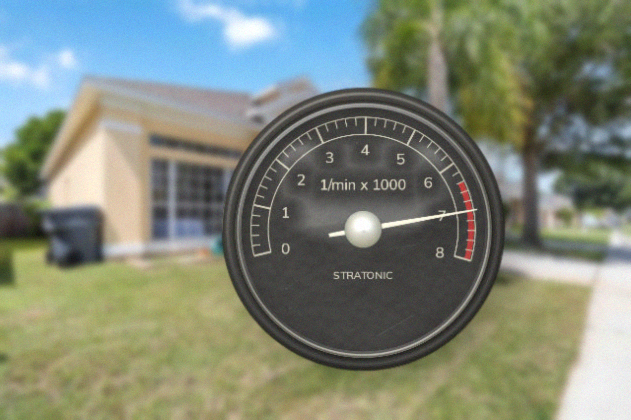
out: **7000** rpm
